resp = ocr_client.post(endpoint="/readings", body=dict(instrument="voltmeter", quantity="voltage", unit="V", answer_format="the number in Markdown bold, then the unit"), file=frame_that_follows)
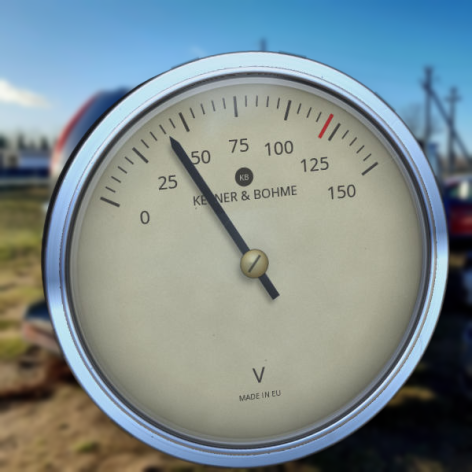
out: **40** V
